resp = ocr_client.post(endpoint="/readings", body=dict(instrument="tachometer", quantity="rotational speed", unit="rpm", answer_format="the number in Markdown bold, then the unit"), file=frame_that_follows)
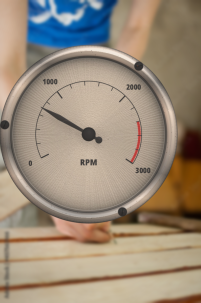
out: **700** rpm
